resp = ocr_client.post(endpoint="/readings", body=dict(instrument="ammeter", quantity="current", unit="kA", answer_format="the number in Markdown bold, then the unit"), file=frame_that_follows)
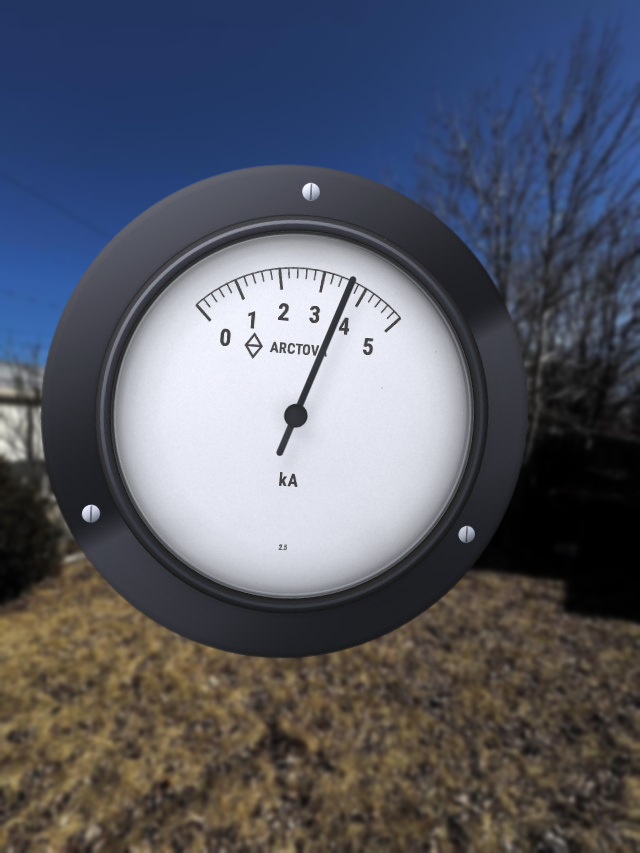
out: **3.6** kA
